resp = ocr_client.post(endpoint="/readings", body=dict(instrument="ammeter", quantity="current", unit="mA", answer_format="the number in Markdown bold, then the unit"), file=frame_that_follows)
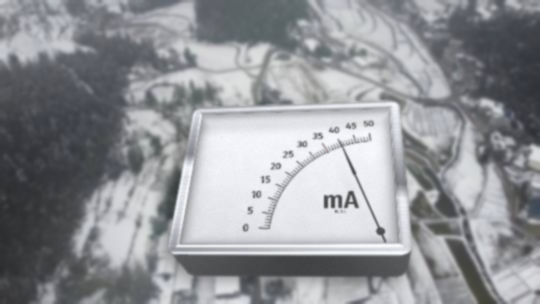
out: **40** mA
